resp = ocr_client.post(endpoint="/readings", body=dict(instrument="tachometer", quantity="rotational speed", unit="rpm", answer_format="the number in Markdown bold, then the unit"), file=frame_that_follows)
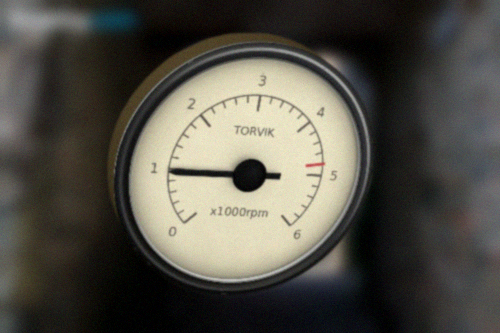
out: **1000** rpm
